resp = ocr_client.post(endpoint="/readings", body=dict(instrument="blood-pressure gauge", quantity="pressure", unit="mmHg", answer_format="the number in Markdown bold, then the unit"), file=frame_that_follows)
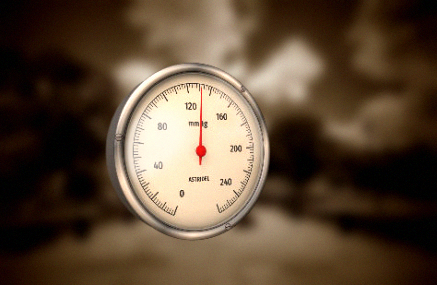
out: **130** mmHg
